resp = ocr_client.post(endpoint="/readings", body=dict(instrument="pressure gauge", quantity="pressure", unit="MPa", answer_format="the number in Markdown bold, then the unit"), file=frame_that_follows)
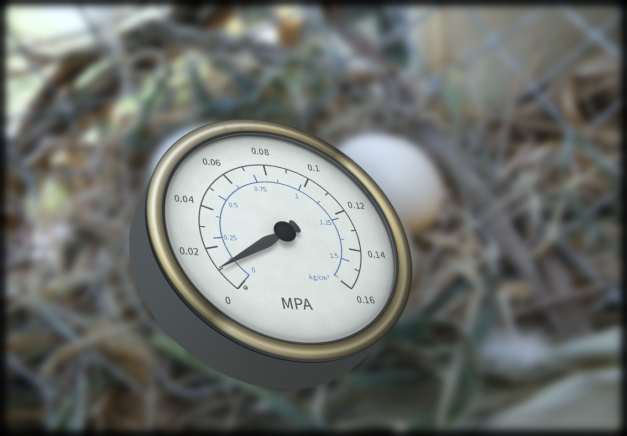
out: **0.01** MPa
